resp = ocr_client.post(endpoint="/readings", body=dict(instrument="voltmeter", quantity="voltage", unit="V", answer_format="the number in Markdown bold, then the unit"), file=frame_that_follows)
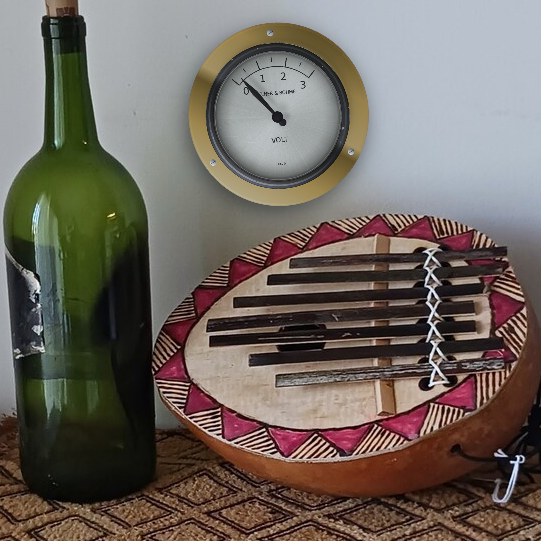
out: **0.25** V
